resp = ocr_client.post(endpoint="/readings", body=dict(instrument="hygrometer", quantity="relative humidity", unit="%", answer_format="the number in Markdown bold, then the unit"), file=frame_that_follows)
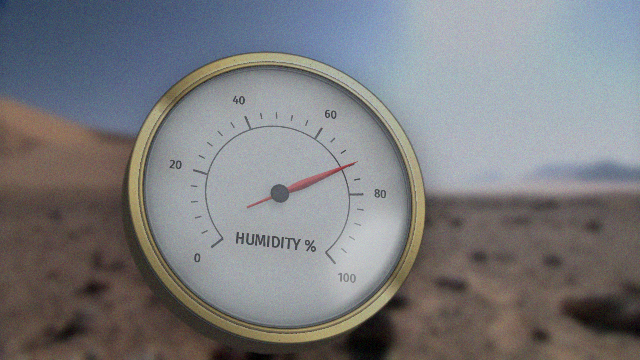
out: **72** %
